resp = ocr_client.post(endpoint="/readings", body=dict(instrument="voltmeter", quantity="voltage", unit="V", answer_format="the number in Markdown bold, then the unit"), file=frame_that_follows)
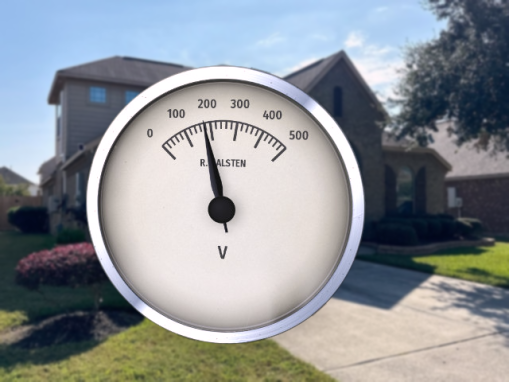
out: **180** V
